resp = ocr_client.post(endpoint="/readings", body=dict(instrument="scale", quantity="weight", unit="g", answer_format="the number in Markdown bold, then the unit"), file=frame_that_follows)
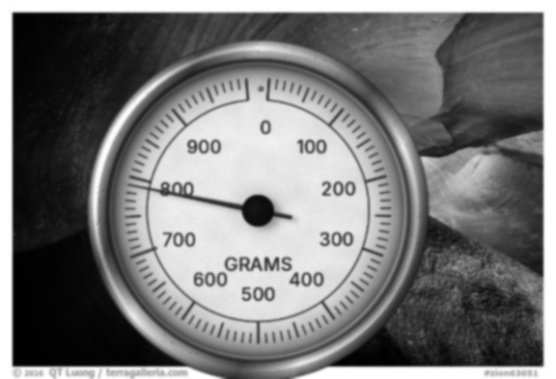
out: **790** g
